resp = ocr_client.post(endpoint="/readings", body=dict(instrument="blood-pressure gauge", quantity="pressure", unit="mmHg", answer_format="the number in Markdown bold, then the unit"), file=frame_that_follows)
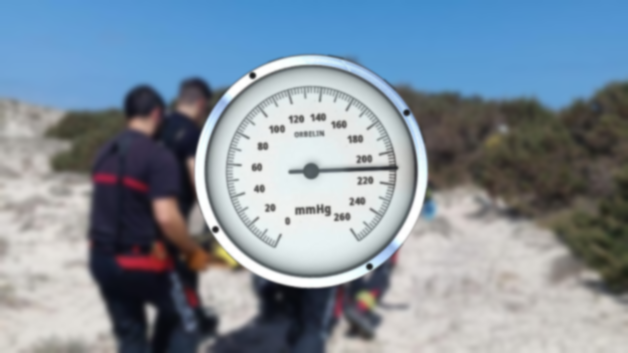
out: **210** mmHg
